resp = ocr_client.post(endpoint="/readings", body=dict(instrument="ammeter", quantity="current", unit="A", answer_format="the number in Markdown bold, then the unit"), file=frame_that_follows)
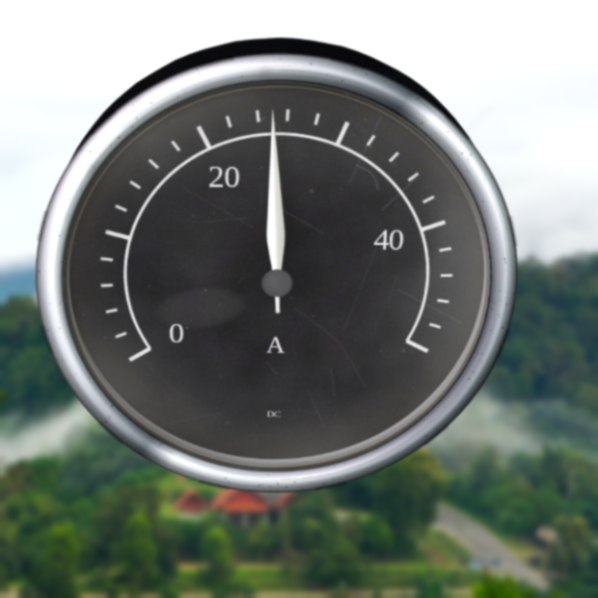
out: **25** A
